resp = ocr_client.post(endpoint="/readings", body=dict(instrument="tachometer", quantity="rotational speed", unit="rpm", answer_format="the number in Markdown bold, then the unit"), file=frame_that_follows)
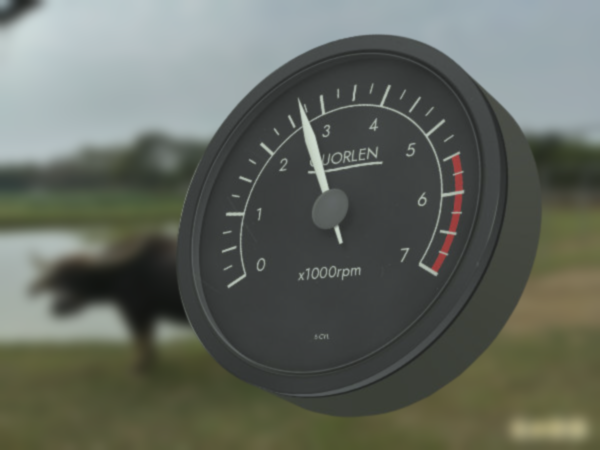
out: **2750** rpm
